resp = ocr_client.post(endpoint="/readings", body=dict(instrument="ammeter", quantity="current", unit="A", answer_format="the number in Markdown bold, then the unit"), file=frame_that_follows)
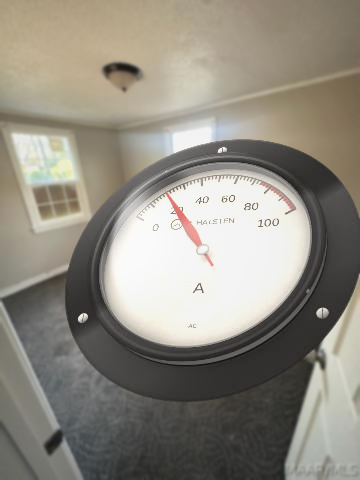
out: **20** A
